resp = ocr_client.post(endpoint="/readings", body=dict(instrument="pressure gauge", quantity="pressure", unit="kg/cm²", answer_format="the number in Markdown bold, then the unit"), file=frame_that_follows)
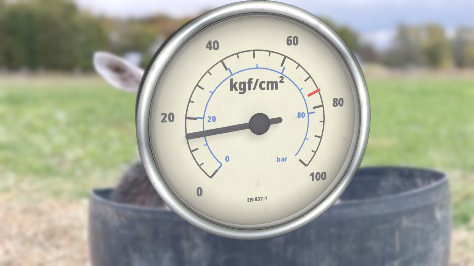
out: **15** kg/cm²
